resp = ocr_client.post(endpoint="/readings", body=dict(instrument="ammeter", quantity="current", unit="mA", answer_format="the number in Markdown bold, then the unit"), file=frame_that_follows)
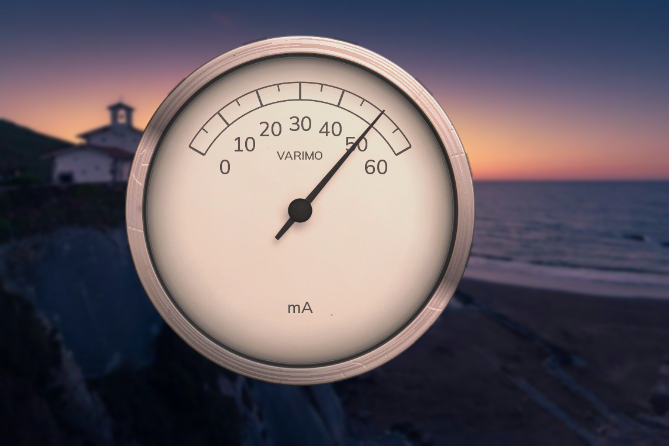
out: **50** mA
